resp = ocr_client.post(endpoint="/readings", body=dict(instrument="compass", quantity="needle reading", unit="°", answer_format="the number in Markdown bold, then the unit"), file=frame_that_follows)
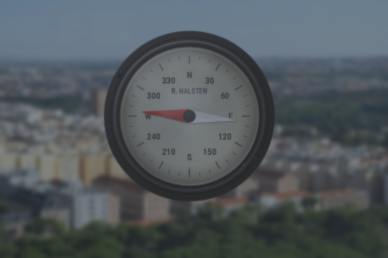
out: **275** °
